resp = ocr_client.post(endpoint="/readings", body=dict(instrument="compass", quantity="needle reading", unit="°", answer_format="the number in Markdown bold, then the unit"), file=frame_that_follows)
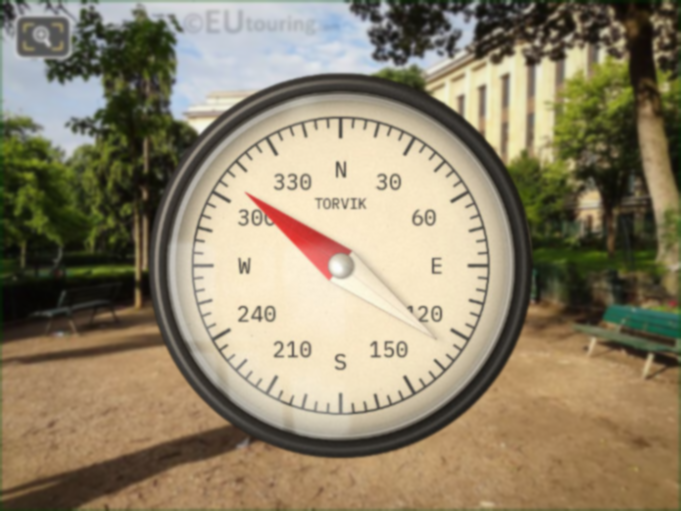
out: **307.5** °
